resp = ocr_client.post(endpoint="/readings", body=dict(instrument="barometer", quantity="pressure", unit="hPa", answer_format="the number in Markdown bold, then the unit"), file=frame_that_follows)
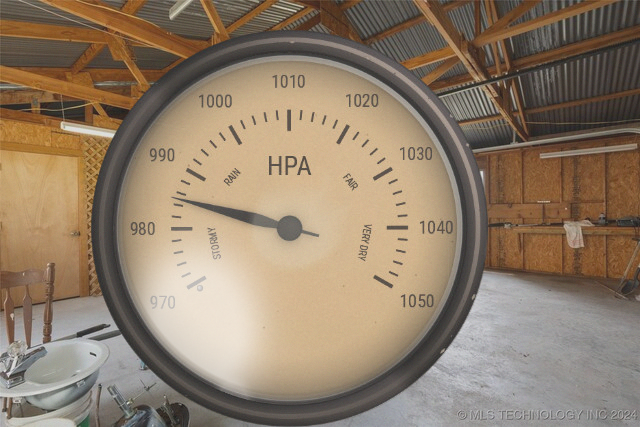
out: **985** hPa
